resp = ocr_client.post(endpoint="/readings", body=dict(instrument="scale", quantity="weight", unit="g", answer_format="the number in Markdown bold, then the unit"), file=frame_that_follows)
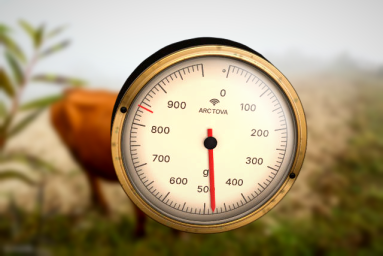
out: **480** g
